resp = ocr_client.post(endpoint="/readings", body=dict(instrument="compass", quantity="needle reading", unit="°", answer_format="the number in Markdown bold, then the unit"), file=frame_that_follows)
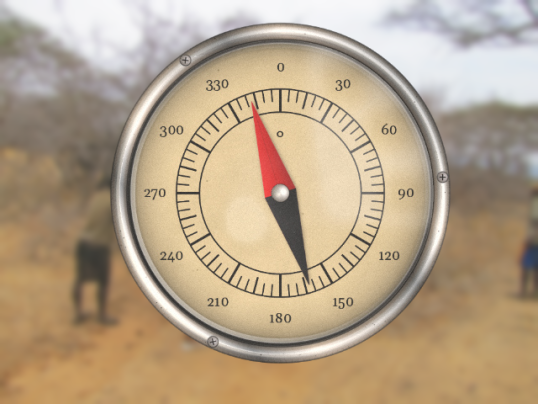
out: **342.5** °
